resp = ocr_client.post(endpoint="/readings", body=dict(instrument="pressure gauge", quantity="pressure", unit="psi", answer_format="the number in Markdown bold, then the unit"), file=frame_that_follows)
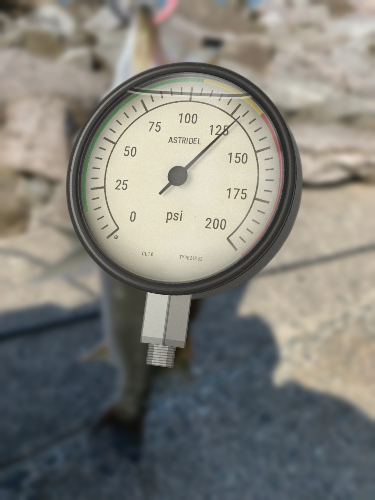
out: **130** psi
